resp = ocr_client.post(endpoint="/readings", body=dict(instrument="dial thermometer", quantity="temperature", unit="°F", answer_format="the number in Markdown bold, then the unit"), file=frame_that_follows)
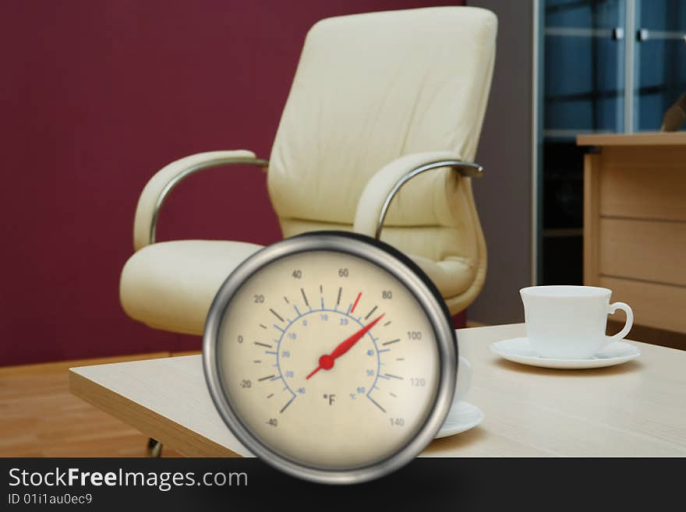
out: **85** °F
